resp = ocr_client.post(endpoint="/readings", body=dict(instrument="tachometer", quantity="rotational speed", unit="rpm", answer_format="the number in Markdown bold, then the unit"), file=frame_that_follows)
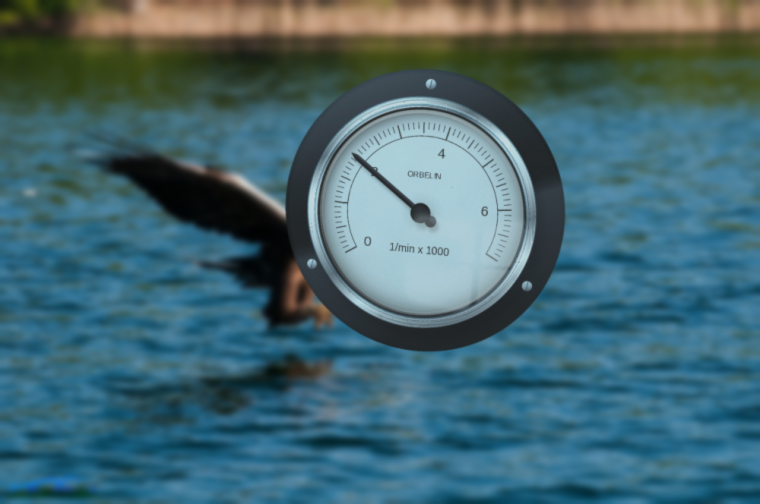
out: **2000** rpm
